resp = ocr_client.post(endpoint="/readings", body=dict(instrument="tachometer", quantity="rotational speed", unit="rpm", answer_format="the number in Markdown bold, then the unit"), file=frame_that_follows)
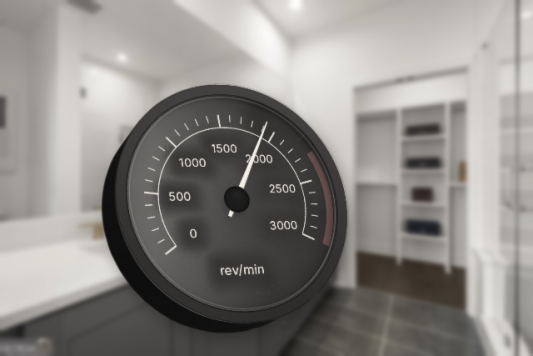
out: **1900** rpm
